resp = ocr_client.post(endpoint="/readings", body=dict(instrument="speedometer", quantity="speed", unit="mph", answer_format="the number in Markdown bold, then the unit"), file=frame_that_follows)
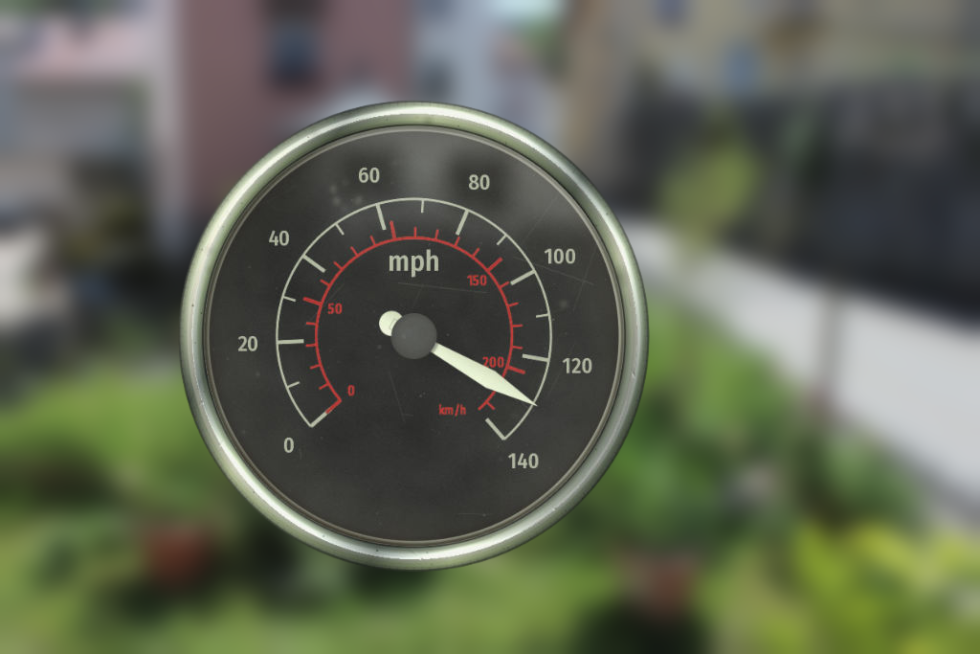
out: **130** mph
